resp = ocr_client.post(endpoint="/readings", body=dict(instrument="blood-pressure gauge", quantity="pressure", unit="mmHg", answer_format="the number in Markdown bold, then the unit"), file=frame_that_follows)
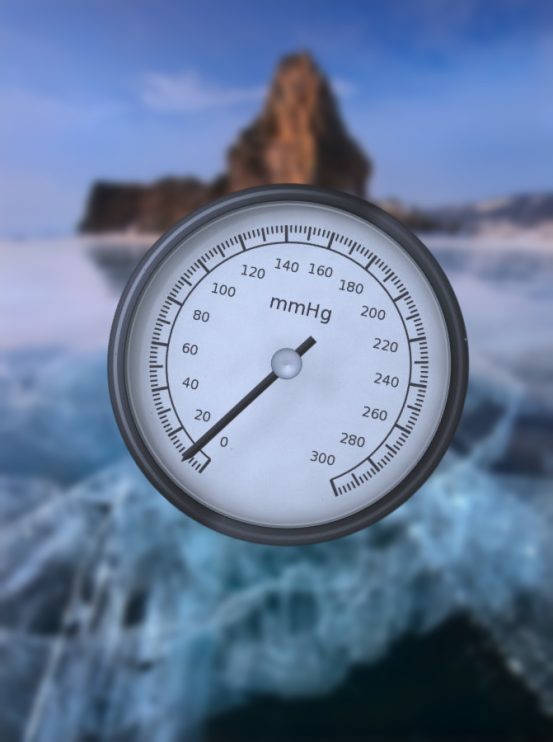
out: **8** mmHg
